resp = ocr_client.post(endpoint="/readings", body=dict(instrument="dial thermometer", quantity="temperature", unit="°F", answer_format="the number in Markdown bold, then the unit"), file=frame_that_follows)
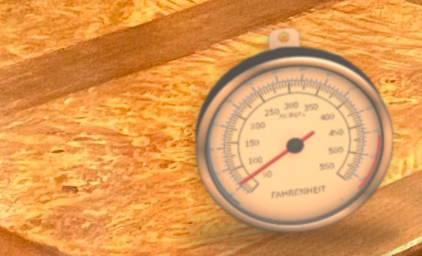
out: **75** °F
